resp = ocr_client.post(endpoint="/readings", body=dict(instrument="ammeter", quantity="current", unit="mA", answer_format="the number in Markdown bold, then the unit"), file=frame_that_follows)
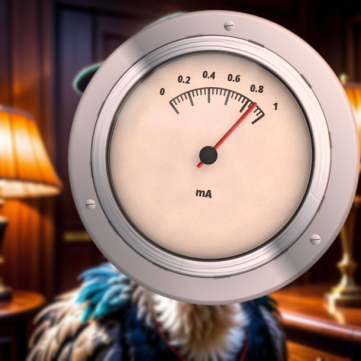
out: **0.88** mA
